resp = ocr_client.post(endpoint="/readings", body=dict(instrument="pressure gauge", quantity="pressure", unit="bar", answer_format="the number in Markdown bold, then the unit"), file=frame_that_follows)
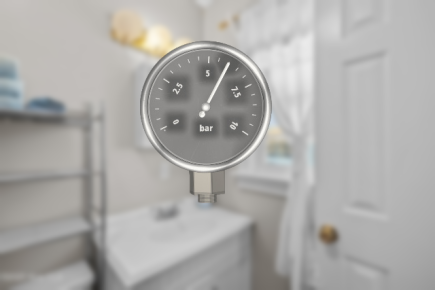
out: **6** bar
